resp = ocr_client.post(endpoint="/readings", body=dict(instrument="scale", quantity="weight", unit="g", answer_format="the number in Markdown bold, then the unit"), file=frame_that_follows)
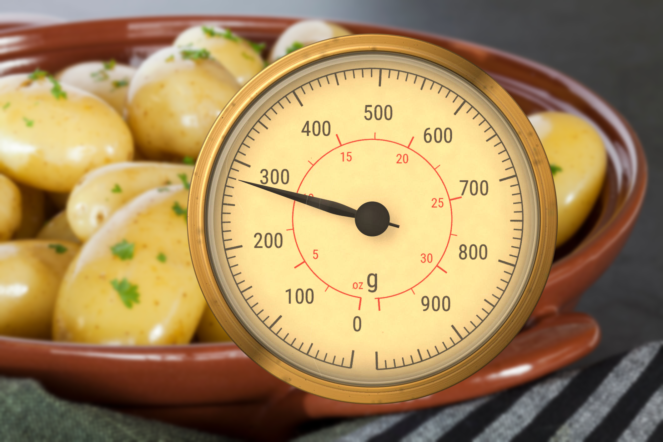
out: **280** g
